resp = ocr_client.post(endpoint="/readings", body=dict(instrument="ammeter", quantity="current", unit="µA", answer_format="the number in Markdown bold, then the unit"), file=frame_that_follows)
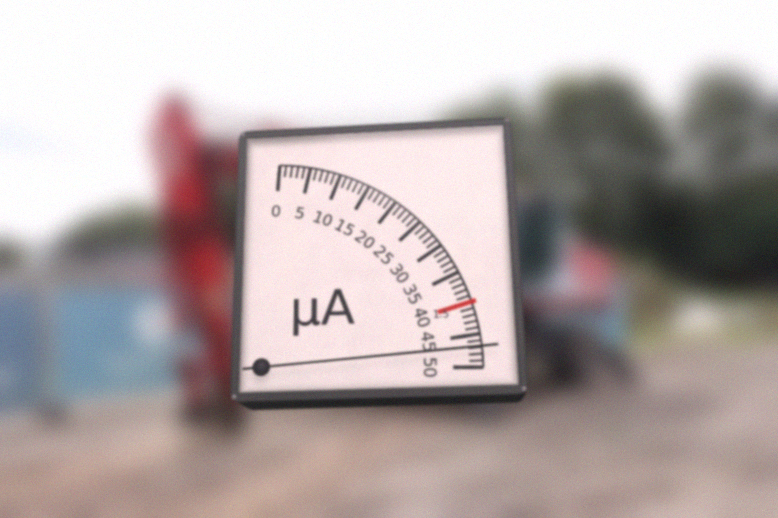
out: **47** µA
